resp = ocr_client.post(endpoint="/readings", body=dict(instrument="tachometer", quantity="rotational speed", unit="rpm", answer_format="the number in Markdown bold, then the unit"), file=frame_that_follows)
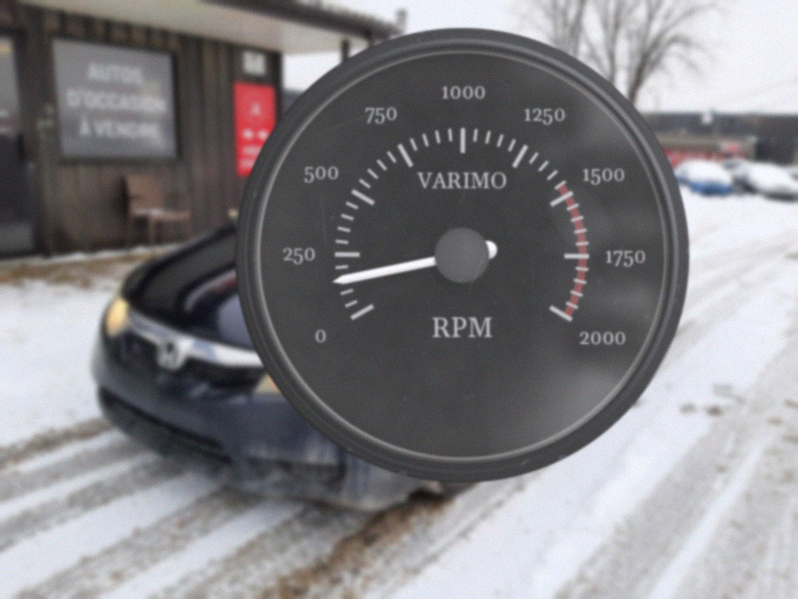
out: **150** rpm
